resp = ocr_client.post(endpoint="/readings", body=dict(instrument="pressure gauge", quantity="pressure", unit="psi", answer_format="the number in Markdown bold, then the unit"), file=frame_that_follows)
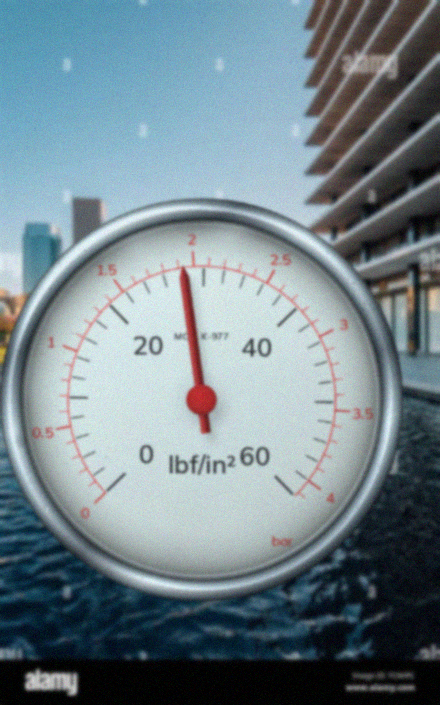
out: **28** psi
